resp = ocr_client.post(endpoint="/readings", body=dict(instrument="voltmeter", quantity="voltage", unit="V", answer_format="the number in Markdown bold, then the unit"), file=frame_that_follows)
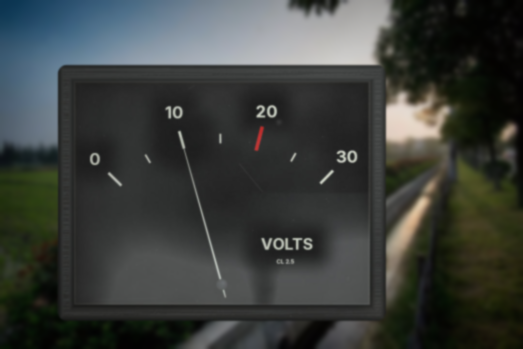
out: **10** V
